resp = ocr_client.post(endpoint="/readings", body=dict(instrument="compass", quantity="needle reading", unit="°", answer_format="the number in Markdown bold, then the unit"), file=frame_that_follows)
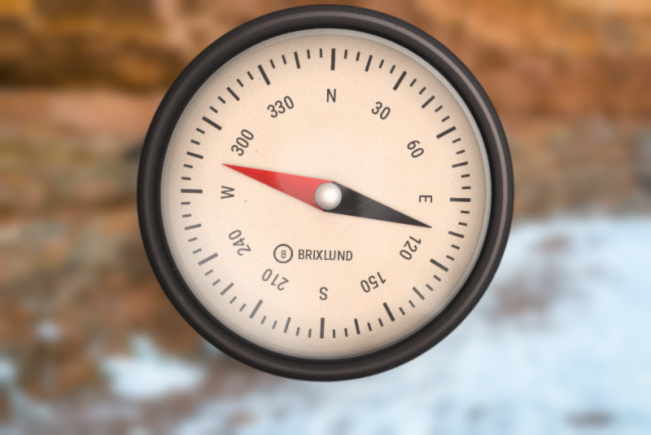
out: **285** °
